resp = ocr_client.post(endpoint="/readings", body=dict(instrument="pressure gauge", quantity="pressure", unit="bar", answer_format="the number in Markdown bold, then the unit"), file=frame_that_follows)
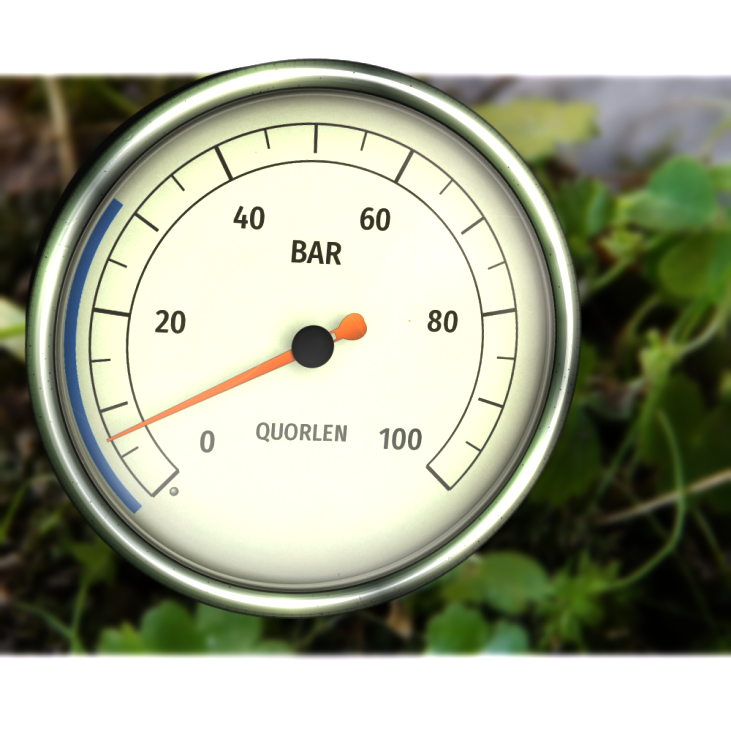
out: **7.5** bar
